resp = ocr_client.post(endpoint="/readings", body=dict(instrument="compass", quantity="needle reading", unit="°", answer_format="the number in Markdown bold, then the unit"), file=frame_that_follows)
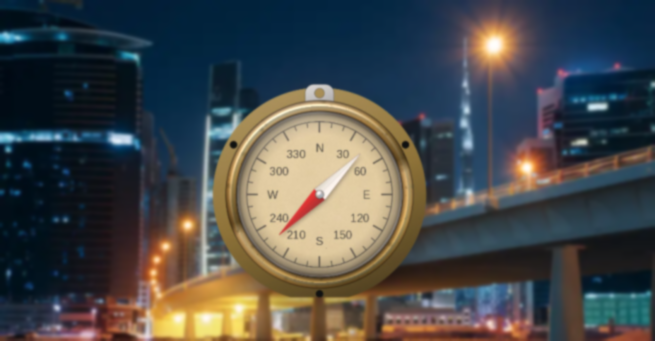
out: **225** °
